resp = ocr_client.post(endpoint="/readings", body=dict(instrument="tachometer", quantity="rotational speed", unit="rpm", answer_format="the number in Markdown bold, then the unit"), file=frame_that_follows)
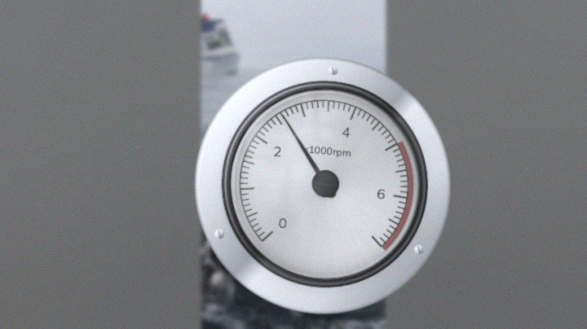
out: **2600** rpm
